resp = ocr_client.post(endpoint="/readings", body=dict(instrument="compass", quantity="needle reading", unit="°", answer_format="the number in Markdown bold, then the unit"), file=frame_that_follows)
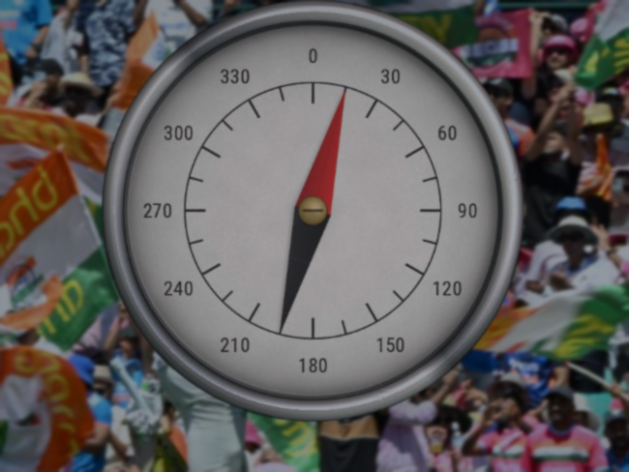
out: **15** °
